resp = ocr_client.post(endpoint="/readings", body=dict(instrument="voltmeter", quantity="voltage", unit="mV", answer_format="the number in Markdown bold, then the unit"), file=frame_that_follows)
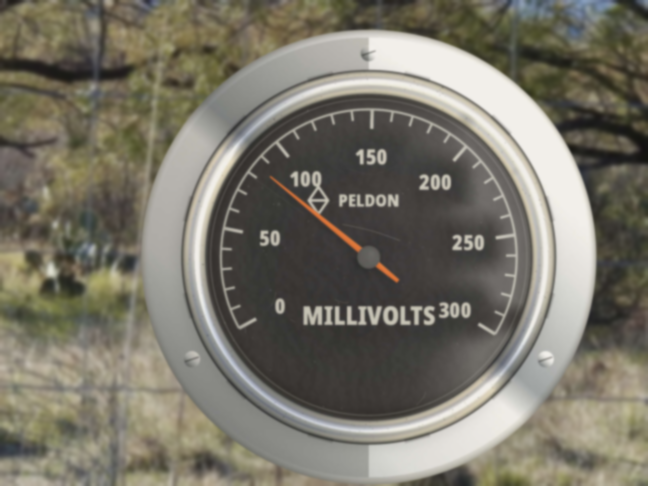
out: **85** mV
